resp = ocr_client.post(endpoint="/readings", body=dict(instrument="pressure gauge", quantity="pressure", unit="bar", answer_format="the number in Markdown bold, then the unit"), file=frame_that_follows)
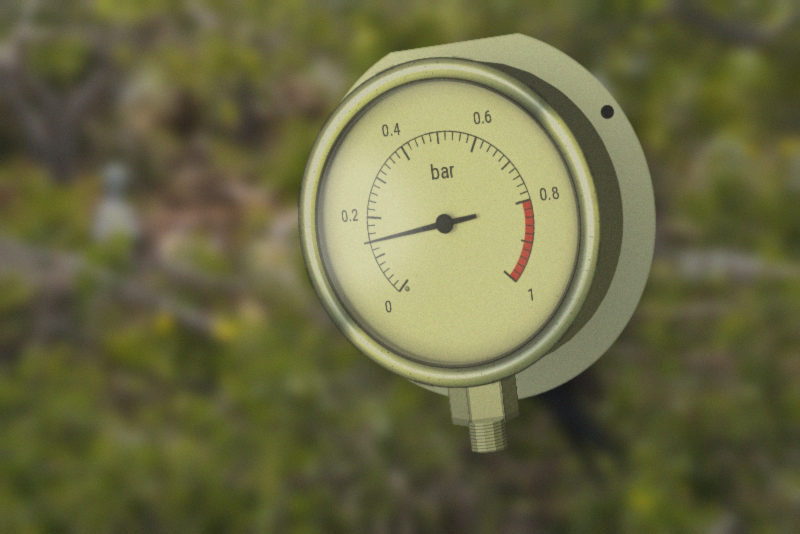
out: **0.14** bar
